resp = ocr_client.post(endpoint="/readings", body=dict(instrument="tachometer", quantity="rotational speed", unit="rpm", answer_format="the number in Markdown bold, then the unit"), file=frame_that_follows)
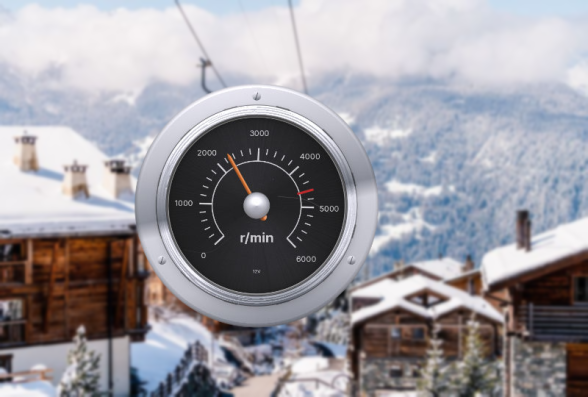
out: **2300** rpm
